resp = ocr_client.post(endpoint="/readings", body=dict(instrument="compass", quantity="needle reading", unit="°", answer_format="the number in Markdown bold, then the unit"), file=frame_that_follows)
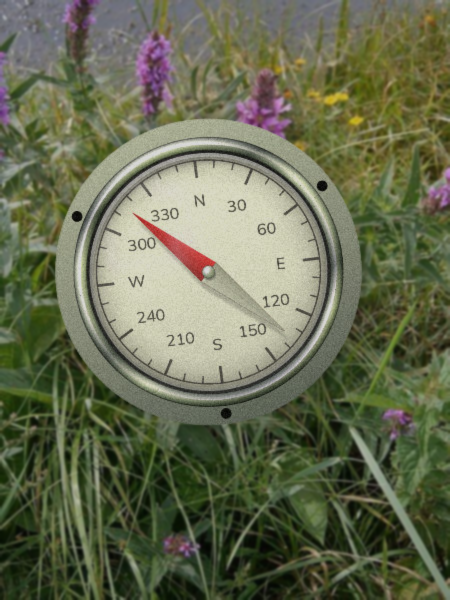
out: **315** °
